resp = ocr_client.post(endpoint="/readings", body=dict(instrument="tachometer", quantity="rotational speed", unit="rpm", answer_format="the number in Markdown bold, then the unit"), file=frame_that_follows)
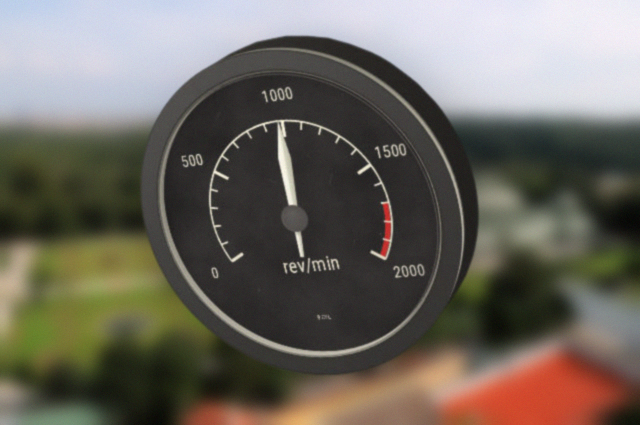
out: **1000** rpm
